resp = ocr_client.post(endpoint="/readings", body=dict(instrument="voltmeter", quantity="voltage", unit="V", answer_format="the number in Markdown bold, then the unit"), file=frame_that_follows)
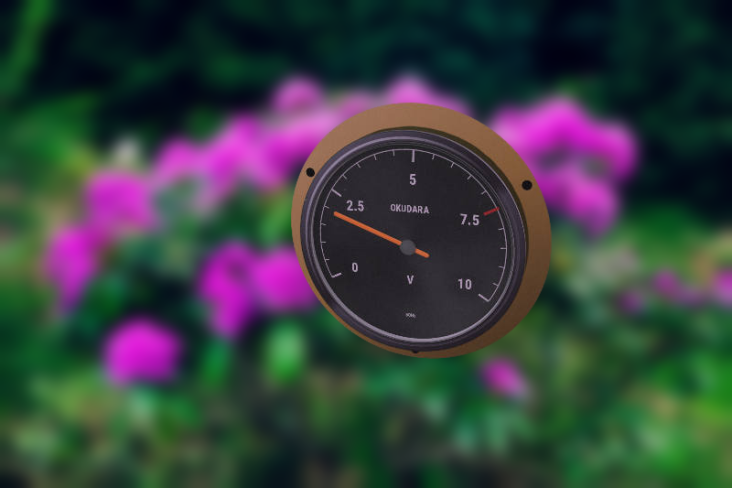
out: **2** V
